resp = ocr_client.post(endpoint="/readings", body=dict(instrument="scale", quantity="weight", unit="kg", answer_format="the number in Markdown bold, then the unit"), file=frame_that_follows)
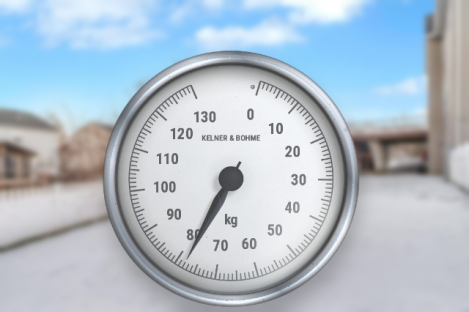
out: **78** kg
